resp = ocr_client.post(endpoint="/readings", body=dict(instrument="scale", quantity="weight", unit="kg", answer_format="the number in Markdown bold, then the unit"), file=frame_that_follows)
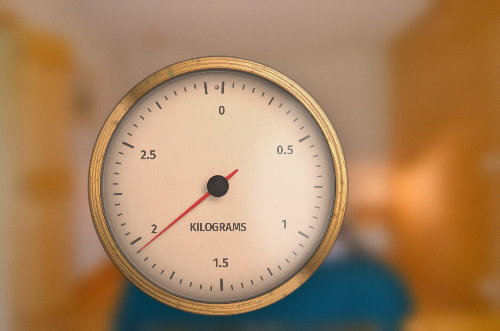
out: **1.95** kg
